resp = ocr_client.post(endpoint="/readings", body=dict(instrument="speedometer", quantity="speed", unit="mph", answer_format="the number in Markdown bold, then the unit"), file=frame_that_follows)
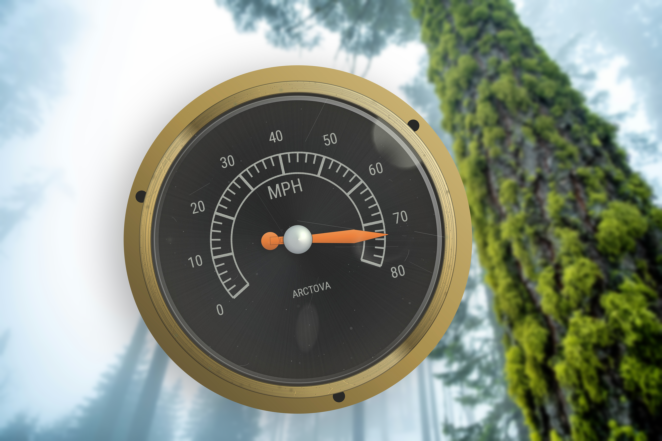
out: **73** mph
